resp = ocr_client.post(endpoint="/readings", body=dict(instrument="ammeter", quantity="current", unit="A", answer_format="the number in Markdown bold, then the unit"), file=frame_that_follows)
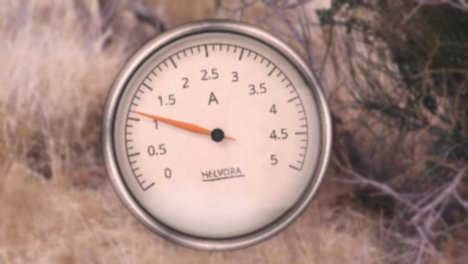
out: **1.1** A
